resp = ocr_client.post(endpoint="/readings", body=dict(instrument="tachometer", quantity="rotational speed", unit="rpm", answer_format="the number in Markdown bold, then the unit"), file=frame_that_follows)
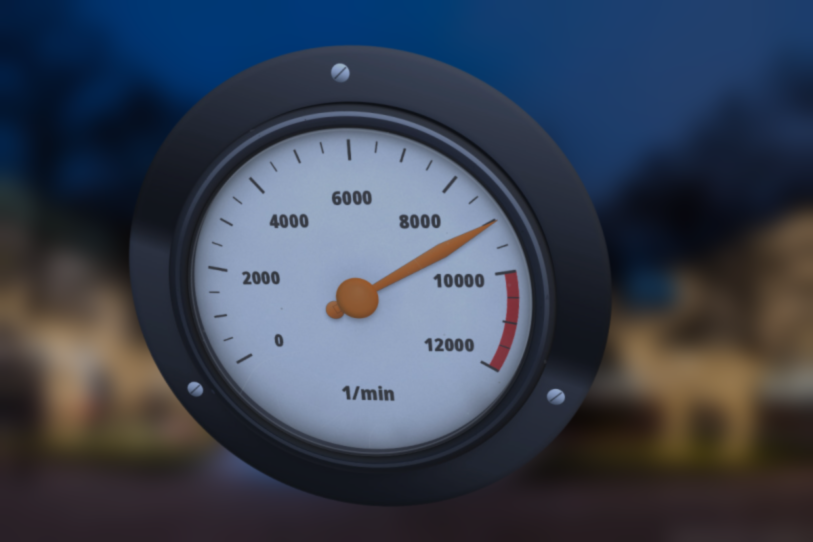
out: **9000** rpm
